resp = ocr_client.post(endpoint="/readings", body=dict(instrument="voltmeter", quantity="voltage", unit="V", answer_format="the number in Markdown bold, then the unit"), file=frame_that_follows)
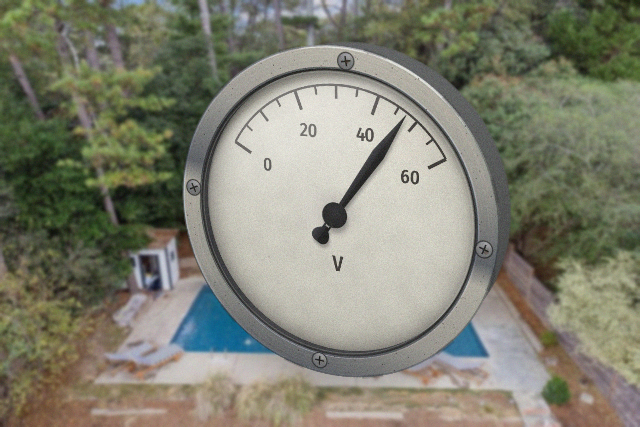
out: **47.5** V
